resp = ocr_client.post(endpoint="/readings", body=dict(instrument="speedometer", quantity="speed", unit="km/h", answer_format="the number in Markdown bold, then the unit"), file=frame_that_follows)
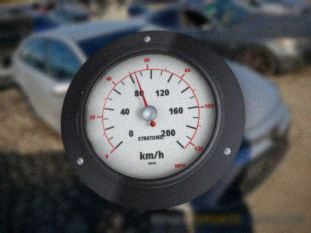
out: **85** km/h
